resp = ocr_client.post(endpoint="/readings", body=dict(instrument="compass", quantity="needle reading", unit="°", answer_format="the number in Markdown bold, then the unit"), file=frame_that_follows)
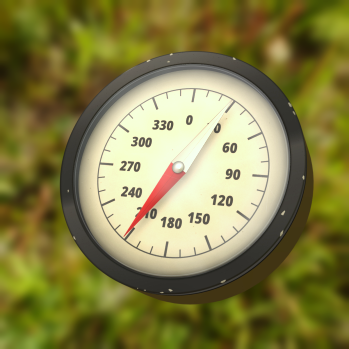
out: **210** °
